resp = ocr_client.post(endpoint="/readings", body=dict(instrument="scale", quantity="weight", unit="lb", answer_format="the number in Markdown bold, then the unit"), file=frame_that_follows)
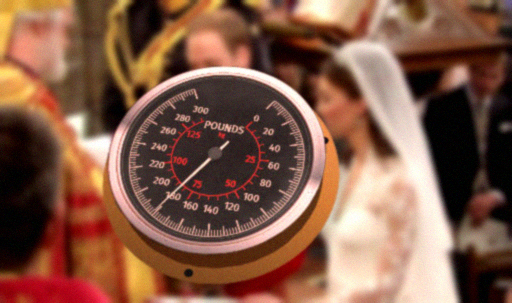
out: **180** lb
